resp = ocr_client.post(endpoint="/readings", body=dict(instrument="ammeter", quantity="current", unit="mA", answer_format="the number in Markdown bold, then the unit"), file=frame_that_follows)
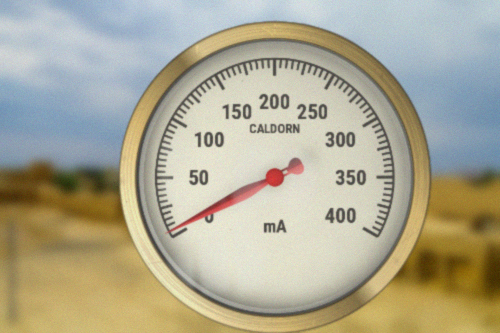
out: **5** mA
